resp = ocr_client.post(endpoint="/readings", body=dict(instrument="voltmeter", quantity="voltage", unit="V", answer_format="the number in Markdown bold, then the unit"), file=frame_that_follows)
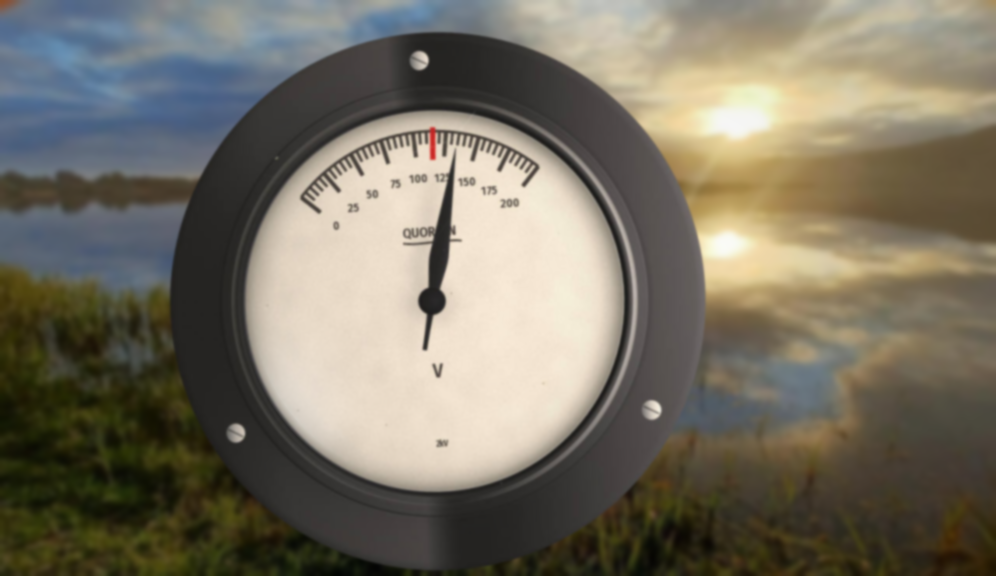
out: **135** V
